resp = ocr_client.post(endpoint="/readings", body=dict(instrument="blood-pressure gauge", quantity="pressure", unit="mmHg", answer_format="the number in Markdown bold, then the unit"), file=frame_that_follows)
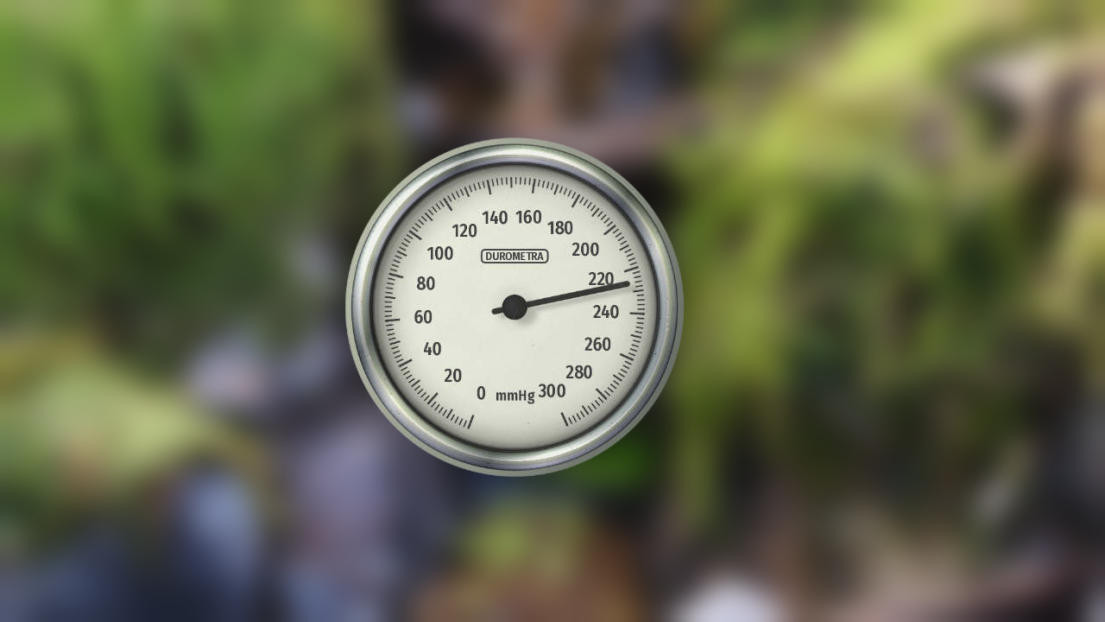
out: **226** mmHg
